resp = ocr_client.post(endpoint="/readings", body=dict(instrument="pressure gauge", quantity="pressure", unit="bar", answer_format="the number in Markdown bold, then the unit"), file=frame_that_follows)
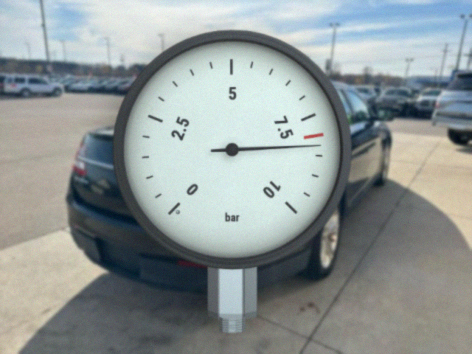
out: **8.25** bar
